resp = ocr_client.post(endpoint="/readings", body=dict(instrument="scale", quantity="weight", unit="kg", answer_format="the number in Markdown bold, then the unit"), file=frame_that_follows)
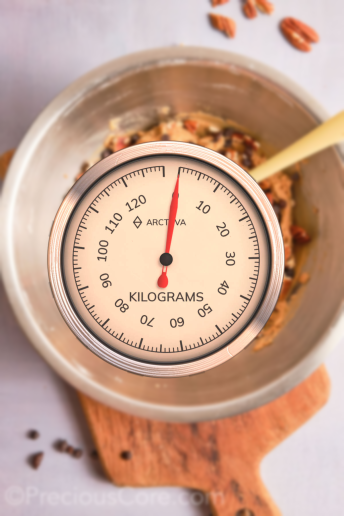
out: **0** kg
